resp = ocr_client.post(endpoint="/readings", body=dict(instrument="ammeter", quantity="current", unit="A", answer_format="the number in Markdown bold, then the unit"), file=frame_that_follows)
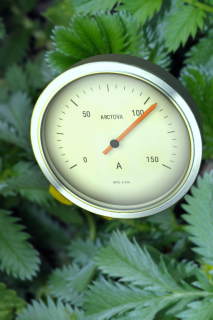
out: **105** A
